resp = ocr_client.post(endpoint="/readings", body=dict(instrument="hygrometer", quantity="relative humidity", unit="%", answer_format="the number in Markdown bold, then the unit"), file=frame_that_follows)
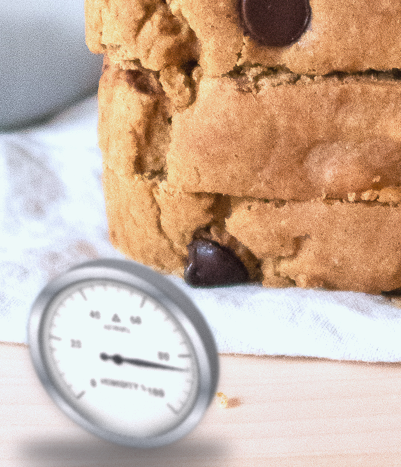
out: **84** %
